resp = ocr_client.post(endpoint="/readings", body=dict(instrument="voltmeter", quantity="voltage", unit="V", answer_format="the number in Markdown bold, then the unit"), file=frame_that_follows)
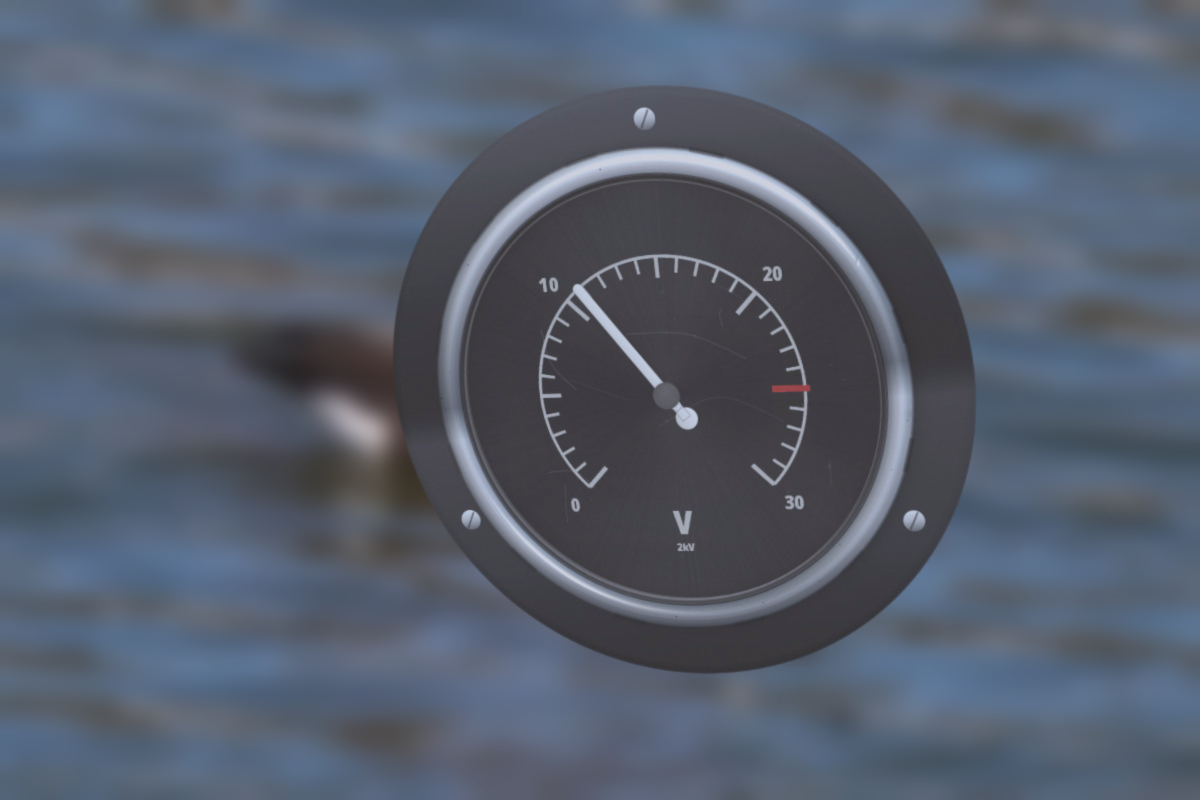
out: **11** V
